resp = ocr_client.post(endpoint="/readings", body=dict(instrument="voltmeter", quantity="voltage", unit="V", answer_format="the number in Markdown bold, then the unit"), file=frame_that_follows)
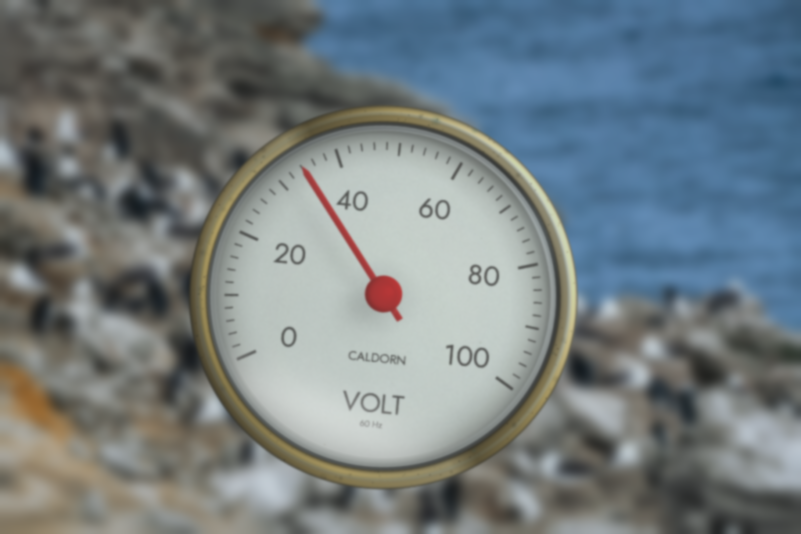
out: **34** V
